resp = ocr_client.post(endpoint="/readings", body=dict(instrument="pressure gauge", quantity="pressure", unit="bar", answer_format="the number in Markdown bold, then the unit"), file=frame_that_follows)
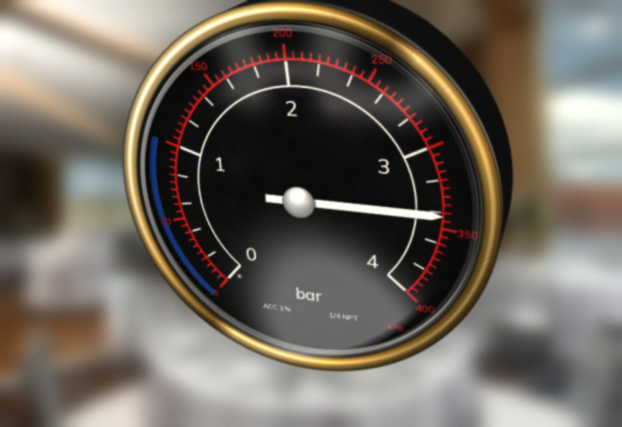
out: **3.4** bar
